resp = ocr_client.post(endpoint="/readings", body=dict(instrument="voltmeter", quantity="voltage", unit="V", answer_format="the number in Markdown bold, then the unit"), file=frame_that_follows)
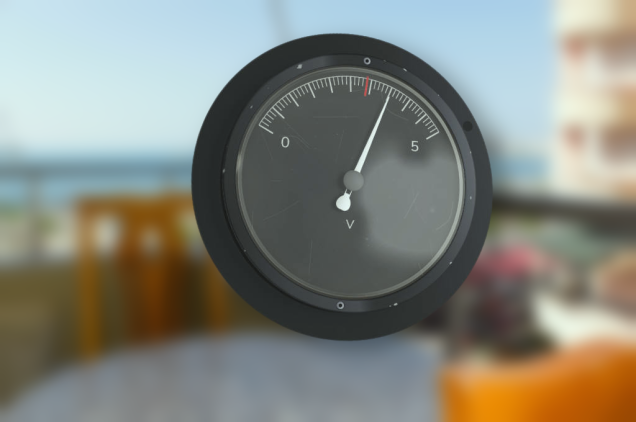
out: **3.5** V
